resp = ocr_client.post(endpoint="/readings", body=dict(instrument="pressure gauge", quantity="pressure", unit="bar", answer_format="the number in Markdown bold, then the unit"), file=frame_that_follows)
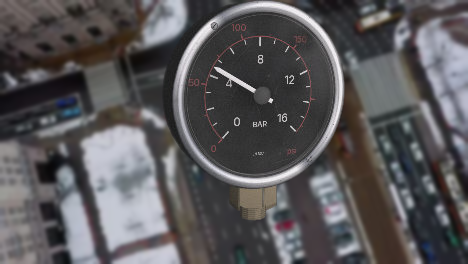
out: **4.5** bar
